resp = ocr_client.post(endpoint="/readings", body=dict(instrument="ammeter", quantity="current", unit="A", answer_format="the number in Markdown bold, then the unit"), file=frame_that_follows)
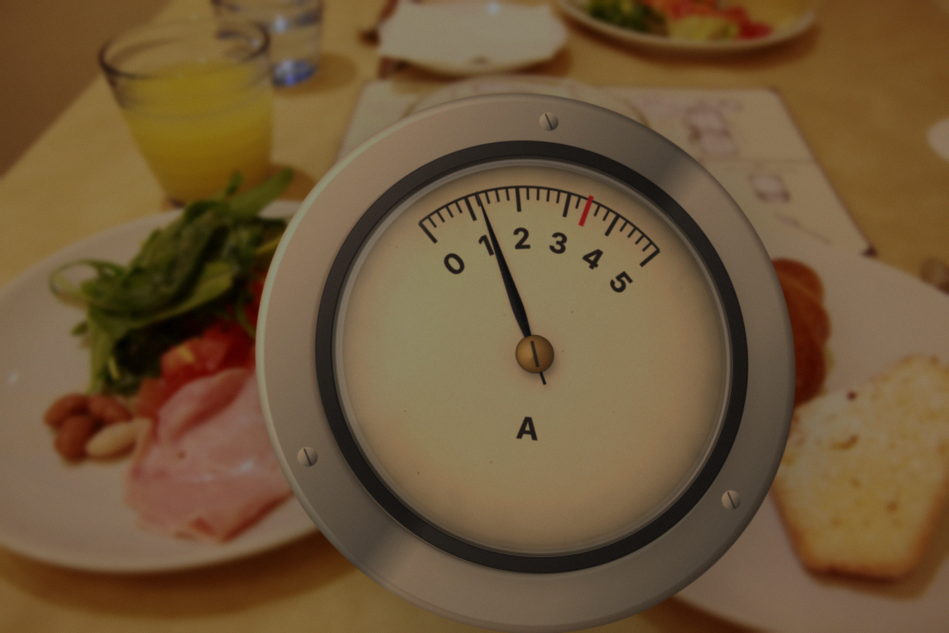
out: **1.2** A
